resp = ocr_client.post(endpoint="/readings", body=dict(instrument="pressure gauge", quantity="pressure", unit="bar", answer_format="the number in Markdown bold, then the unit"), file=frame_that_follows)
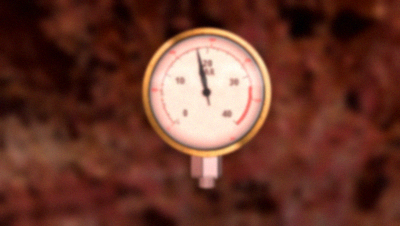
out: **18** bar
